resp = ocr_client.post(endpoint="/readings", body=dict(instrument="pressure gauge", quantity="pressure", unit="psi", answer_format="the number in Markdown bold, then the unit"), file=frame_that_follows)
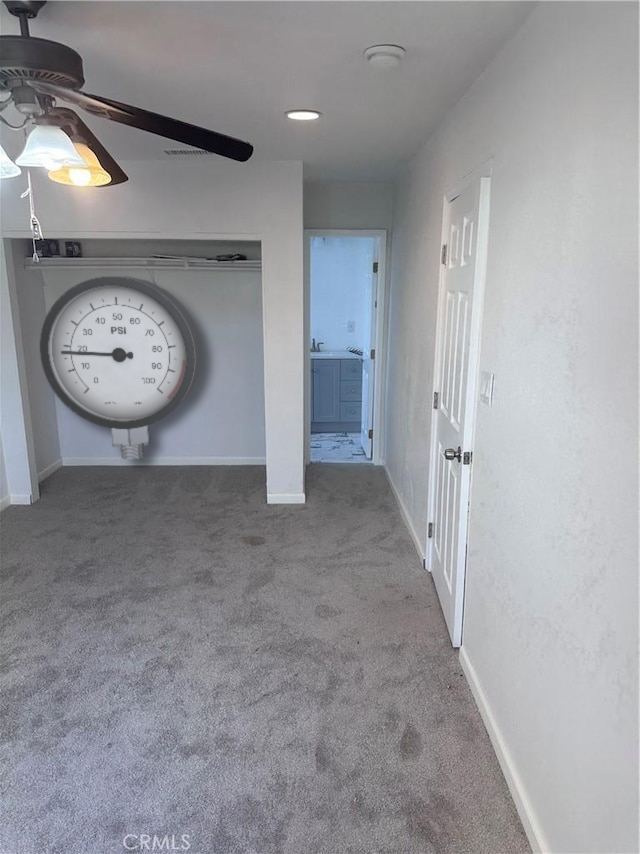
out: **17.5** psi
